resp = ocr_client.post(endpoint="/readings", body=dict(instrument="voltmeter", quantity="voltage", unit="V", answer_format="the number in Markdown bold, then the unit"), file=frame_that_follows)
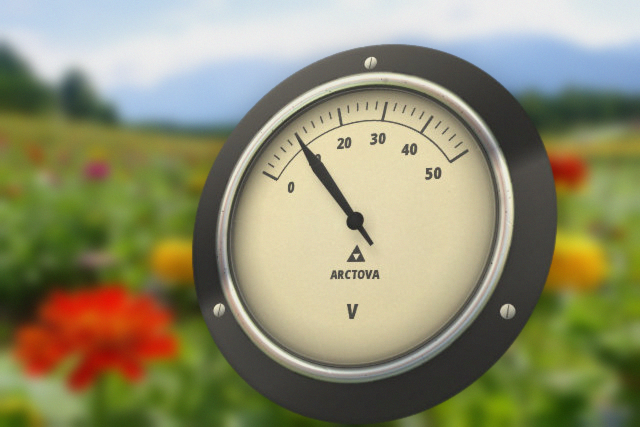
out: **10** V
